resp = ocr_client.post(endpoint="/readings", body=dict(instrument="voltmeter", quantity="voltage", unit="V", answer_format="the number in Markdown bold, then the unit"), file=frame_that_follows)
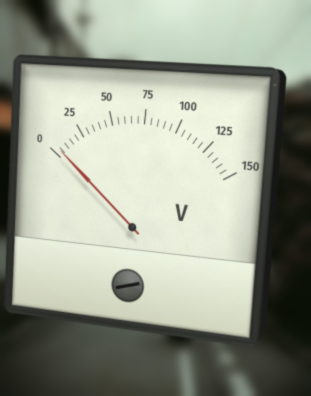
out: **5** V
